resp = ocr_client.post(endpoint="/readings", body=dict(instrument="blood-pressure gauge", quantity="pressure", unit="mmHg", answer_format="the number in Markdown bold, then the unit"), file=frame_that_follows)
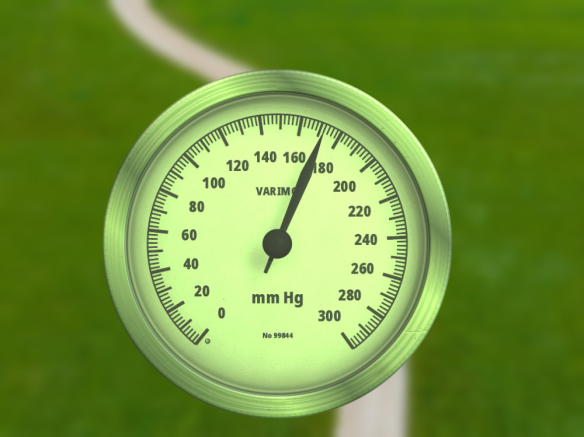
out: **172** mmHg
